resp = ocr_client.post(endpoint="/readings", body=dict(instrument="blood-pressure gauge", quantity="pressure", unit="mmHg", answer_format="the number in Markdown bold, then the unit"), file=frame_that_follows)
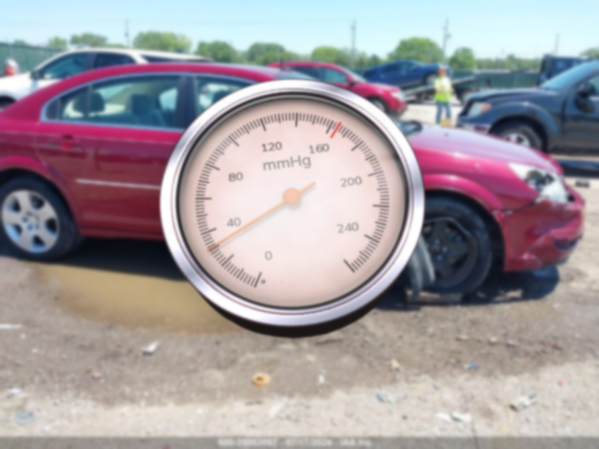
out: **30** mmHg
